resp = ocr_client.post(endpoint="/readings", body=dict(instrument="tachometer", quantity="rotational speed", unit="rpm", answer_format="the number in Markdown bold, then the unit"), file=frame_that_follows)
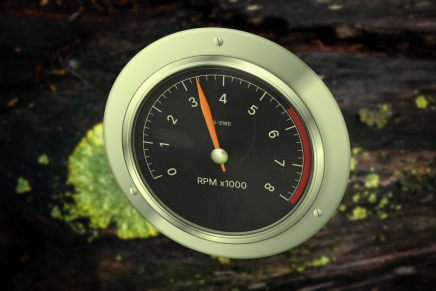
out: **3400** rpm
